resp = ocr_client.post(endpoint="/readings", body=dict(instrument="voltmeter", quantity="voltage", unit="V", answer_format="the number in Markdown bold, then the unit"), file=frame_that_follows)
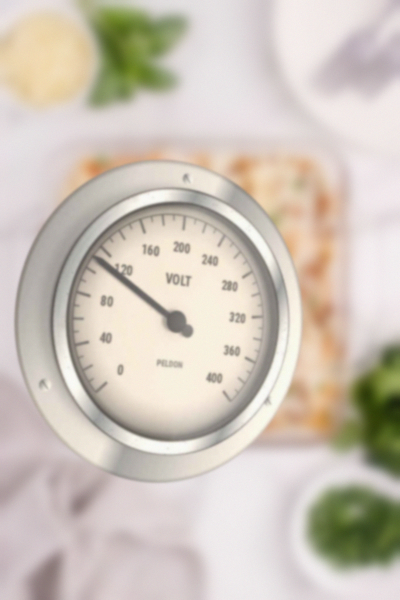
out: **110** V
